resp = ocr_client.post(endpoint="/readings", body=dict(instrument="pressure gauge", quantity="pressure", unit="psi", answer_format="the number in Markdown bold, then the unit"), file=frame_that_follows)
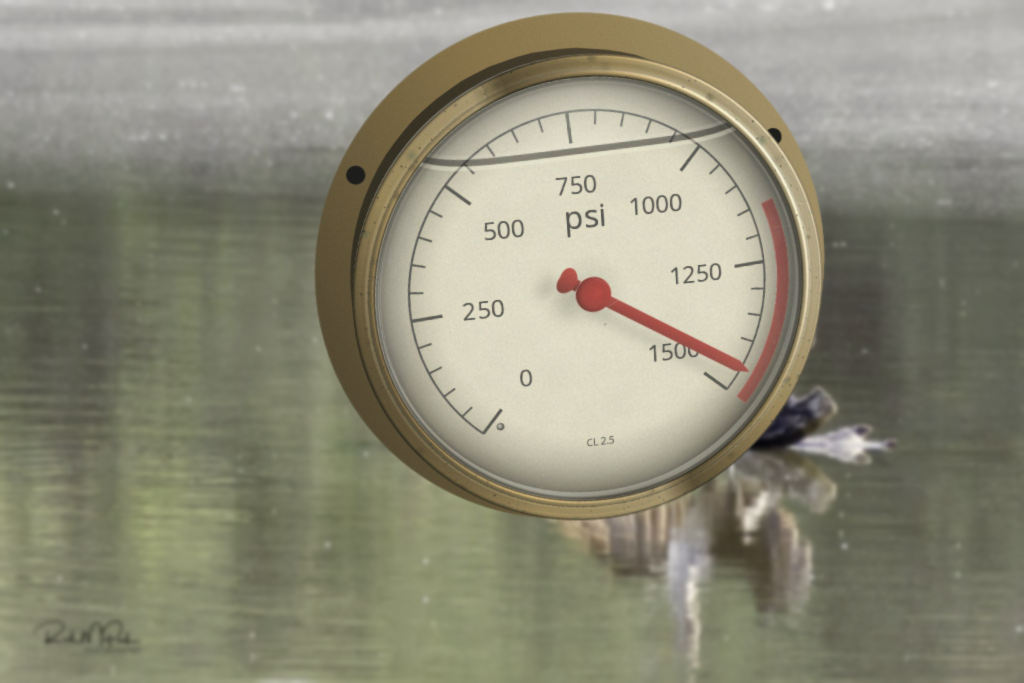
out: **1450** psi
